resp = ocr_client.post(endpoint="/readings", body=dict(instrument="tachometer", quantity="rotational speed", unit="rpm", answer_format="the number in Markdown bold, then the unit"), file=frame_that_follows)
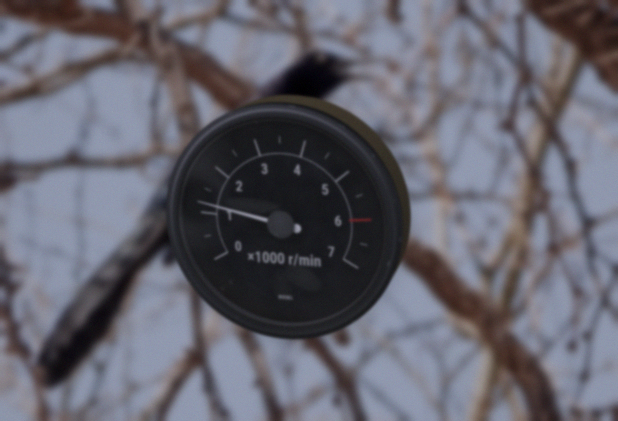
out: **1250** rpm
